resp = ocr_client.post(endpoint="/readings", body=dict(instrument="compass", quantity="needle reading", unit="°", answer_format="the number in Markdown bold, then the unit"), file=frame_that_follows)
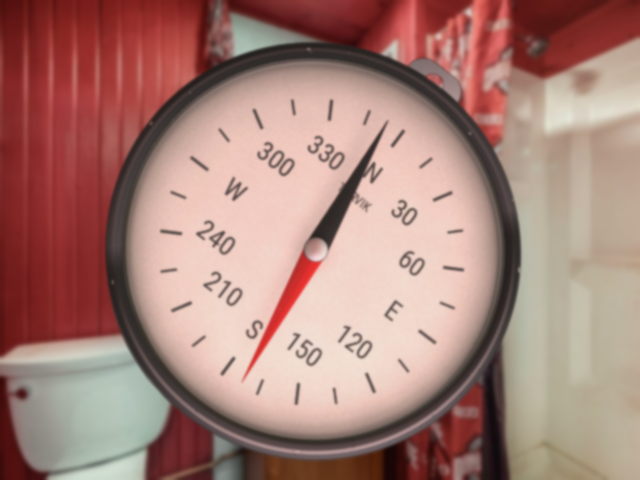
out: **172.5** °
